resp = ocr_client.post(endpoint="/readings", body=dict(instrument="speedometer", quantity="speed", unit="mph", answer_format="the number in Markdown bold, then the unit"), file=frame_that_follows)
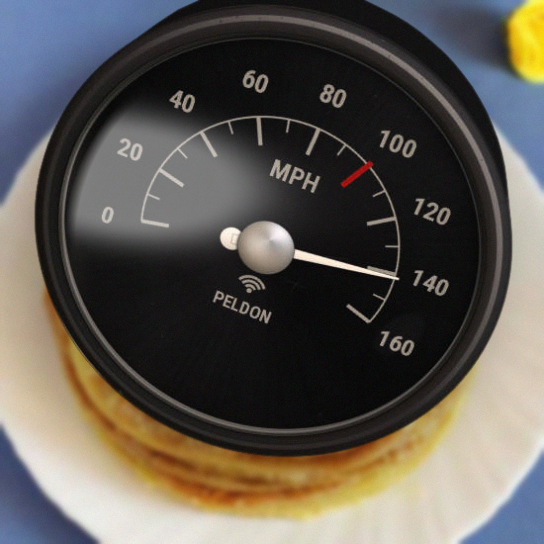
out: **140** mph
